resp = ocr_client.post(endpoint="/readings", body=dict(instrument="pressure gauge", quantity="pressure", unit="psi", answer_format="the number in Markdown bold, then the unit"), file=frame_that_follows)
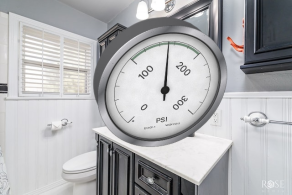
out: **150** psi
